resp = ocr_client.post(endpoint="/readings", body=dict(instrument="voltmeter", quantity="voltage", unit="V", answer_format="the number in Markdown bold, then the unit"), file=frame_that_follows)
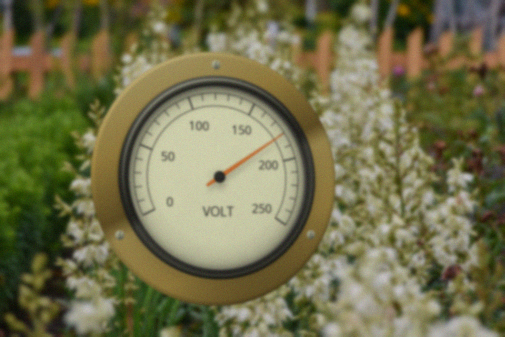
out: **180** V
